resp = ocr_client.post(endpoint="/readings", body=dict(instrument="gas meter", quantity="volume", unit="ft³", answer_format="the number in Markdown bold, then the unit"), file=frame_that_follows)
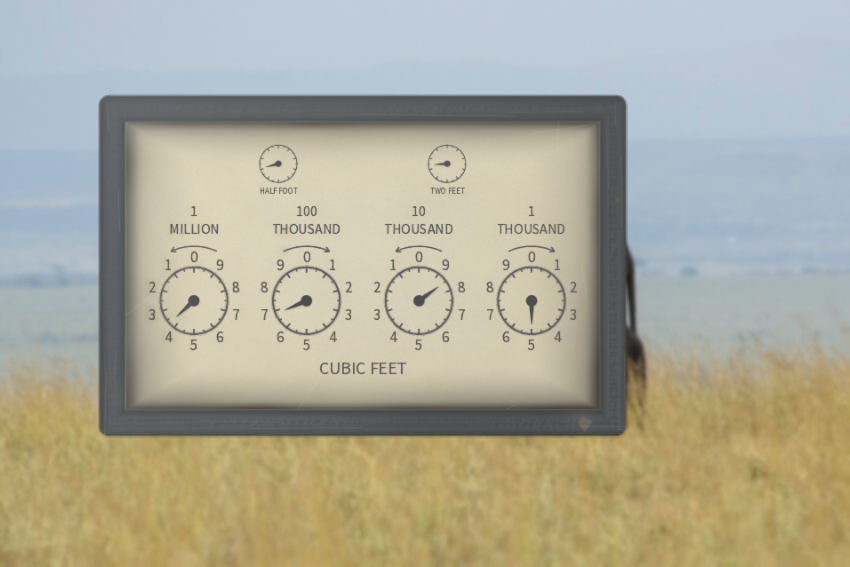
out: **368500** ft³
